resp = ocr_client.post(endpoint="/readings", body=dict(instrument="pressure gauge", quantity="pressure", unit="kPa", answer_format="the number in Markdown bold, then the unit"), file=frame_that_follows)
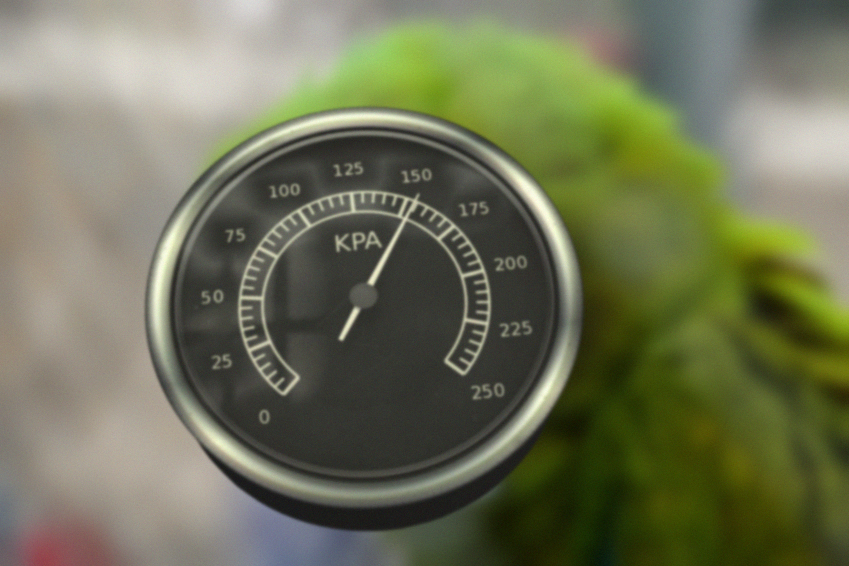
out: **155** kPa
